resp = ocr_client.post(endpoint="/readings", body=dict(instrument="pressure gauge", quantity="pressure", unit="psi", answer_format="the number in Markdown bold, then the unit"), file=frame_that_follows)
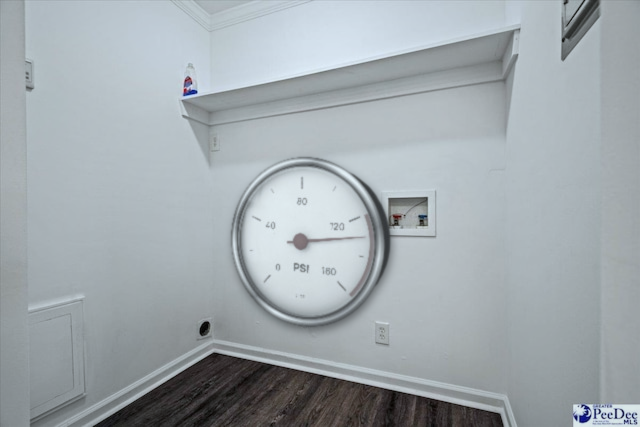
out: **130** psi
